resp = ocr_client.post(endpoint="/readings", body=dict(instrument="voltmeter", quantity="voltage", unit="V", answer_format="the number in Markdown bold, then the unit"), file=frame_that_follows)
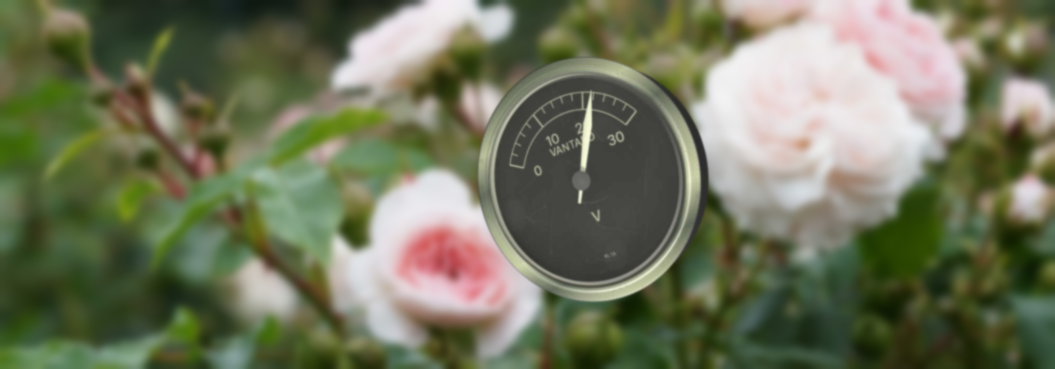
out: **22** V
